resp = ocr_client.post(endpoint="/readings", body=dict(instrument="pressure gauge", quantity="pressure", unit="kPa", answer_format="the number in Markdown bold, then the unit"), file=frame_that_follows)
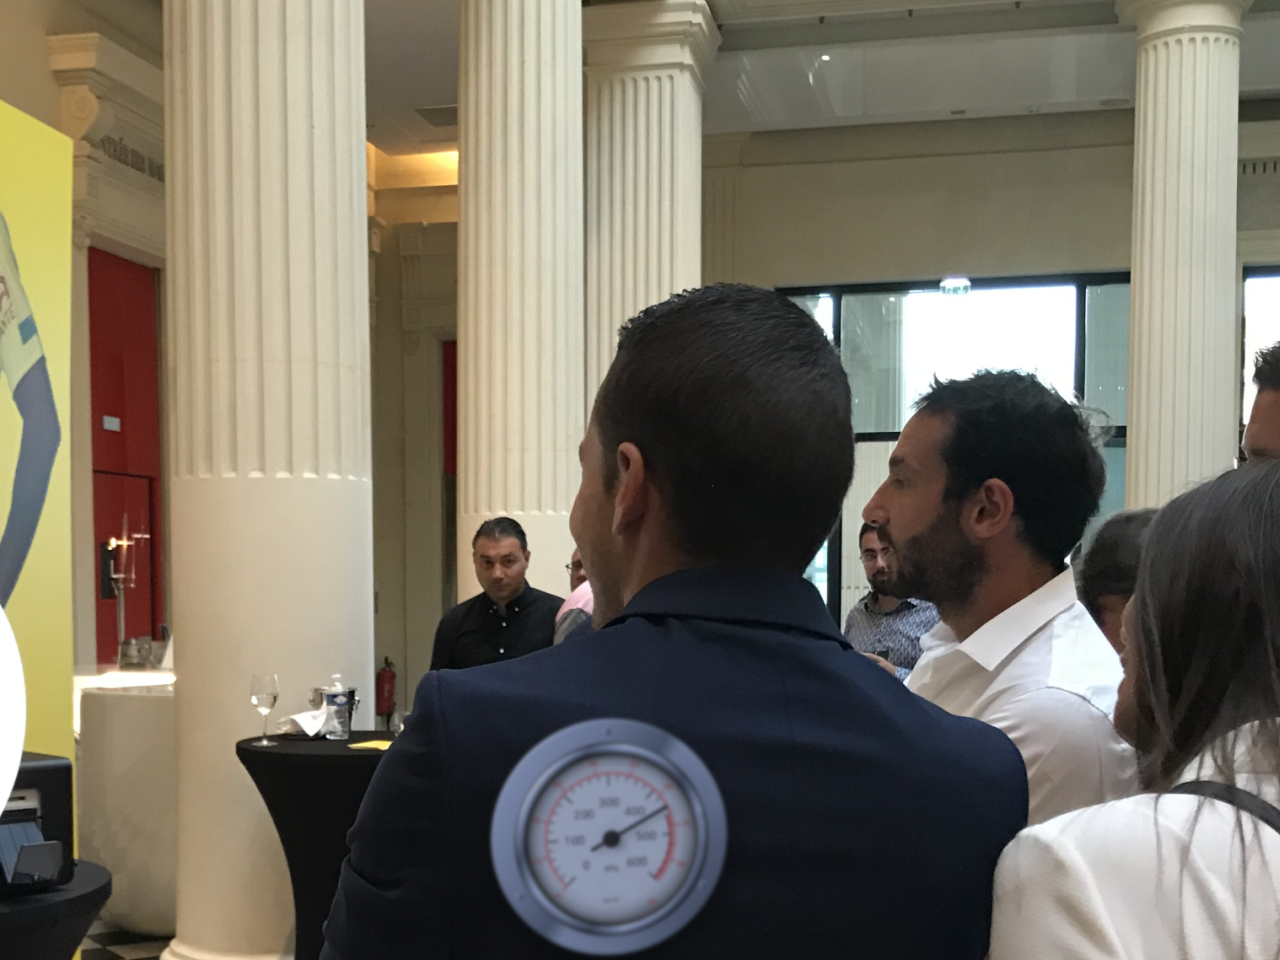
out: **440** kPa
